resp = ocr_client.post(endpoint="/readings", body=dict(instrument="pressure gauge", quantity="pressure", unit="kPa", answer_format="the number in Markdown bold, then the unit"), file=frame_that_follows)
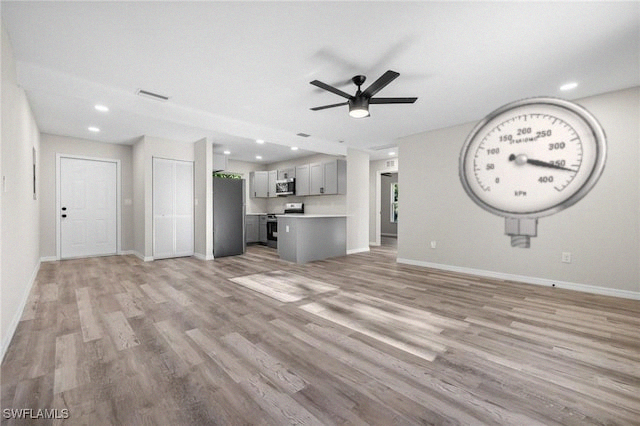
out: **360** kPa
